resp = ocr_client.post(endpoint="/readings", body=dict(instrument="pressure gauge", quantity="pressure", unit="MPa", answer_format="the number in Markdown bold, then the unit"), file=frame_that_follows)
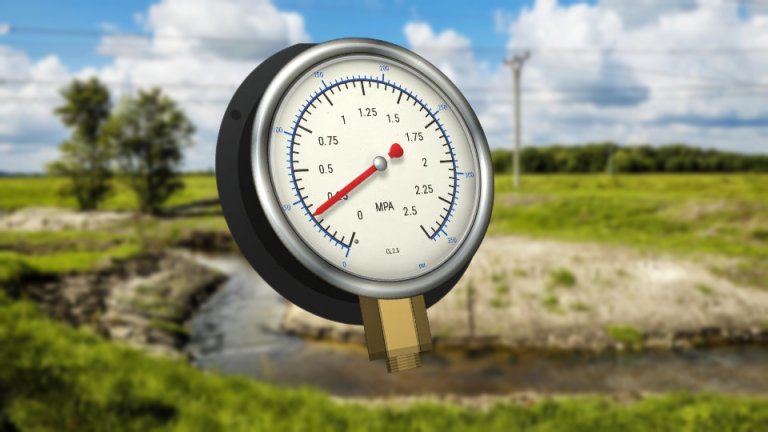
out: **0.25** MPa
